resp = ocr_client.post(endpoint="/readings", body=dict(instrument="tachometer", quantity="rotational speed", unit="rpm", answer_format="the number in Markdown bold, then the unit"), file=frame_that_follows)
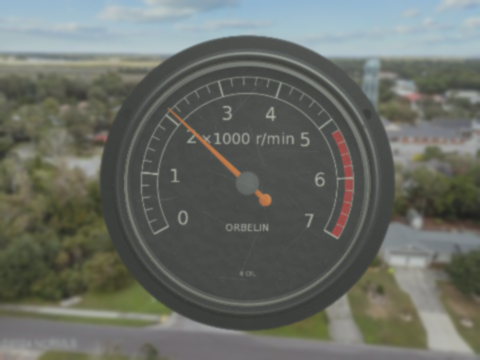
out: **2100** rpm
